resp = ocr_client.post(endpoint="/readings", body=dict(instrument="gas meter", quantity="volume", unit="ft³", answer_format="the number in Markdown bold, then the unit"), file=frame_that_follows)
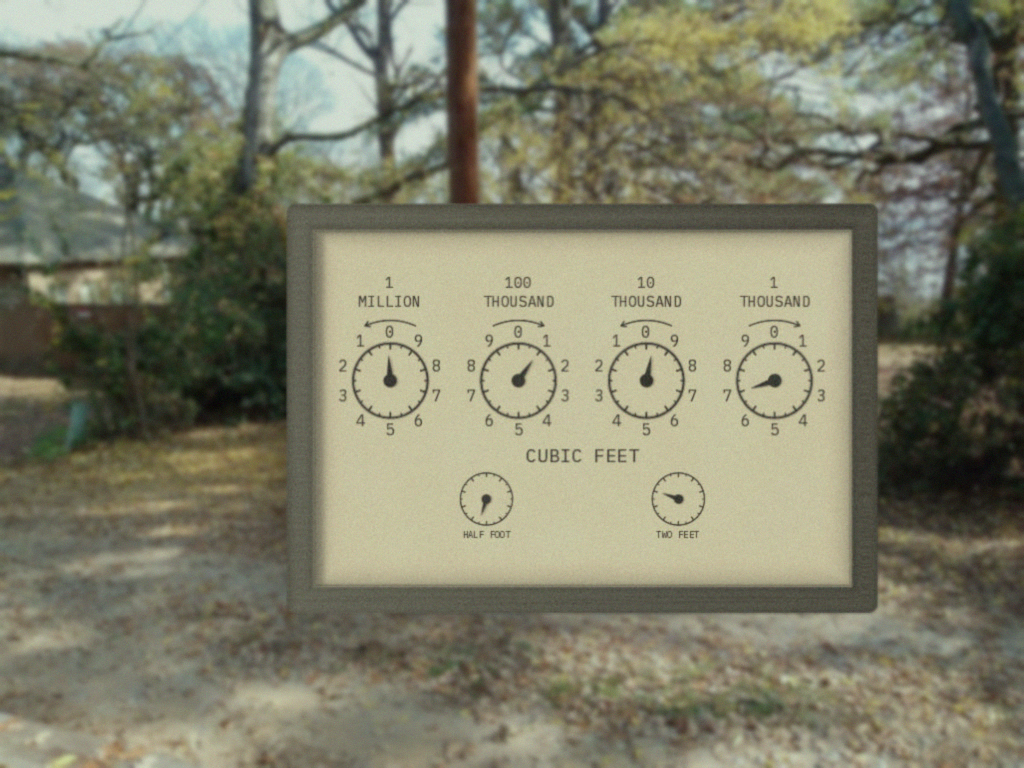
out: **9700** ft³
